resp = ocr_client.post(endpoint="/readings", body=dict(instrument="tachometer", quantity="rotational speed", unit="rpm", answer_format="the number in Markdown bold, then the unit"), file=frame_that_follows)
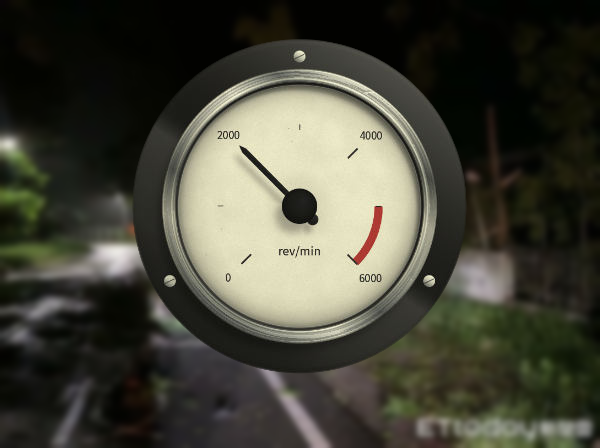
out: **2000** rpm
